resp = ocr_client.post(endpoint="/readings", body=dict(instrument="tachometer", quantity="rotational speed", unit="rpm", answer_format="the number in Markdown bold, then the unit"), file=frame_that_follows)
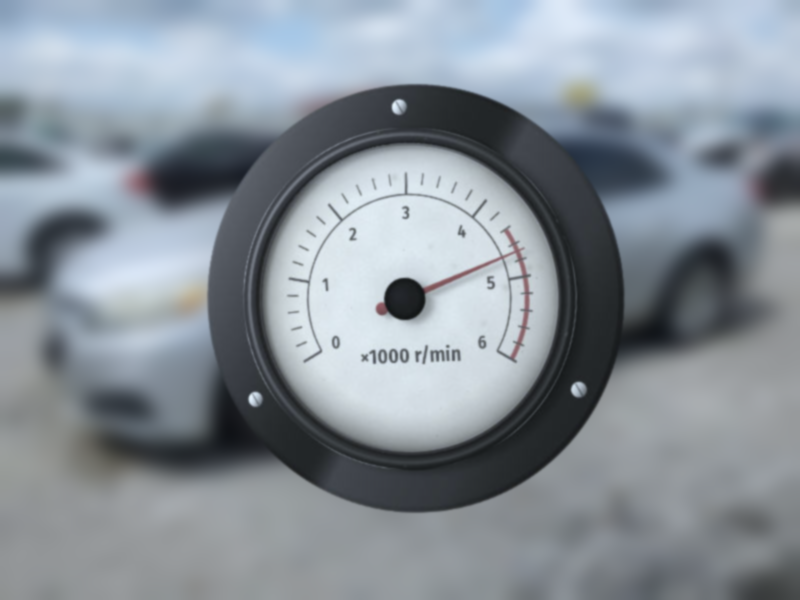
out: **4700** rpm
